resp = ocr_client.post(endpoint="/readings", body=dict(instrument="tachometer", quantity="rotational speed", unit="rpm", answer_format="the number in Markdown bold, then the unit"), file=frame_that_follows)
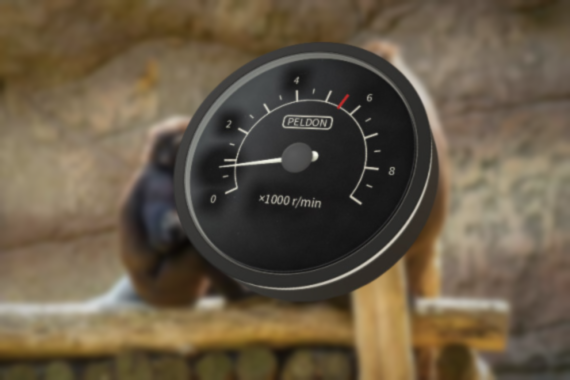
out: **750** rpm
